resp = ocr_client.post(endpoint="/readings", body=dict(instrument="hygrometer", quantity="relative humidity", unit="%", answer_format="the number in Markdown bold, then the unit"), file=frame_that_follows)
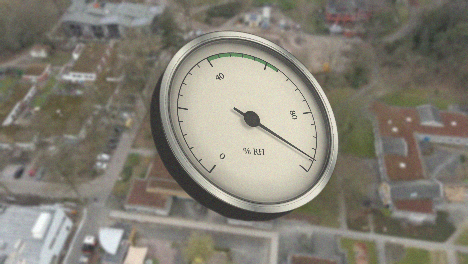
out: **96** %
